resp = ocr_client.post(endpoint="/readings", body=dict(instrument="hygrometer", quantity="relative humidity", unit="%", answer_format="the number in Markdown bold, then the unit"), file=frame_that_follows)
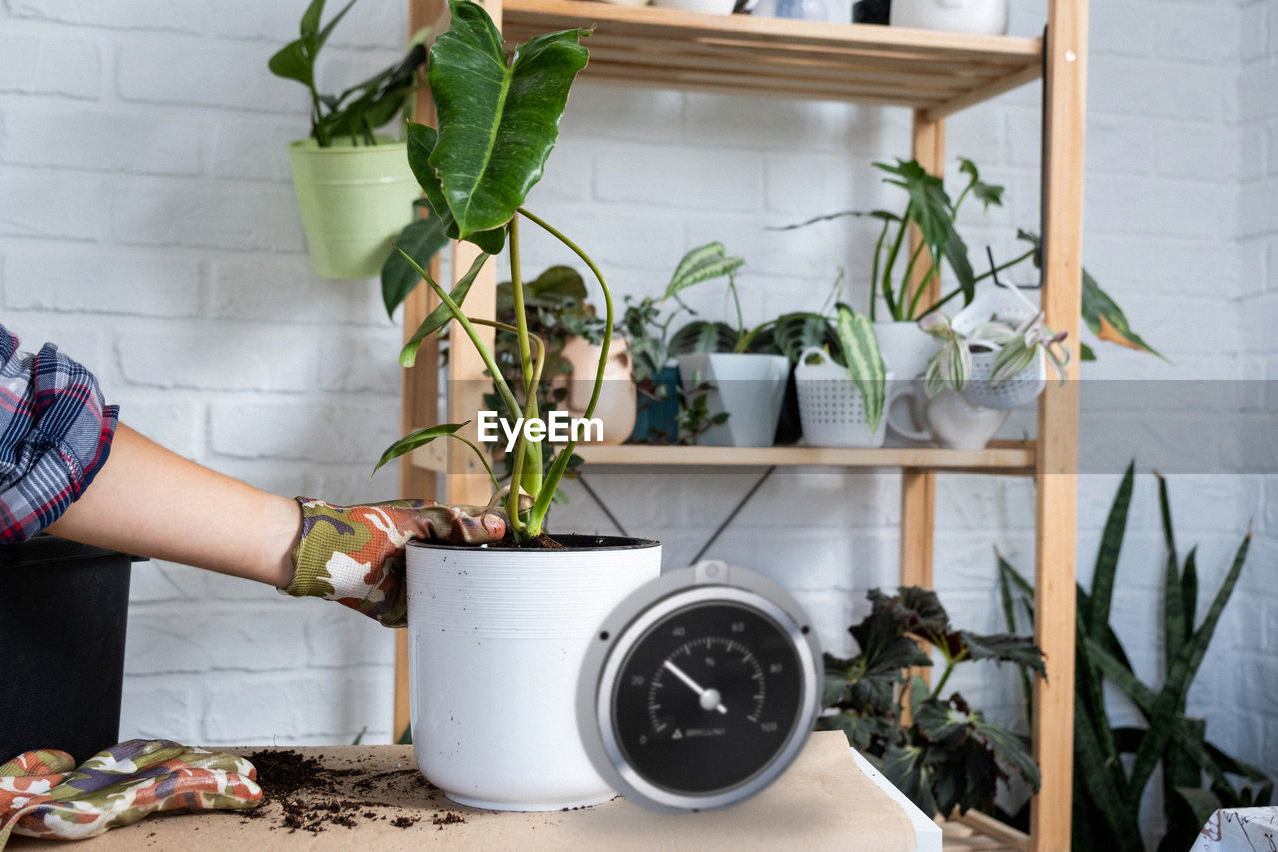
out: **30** %
